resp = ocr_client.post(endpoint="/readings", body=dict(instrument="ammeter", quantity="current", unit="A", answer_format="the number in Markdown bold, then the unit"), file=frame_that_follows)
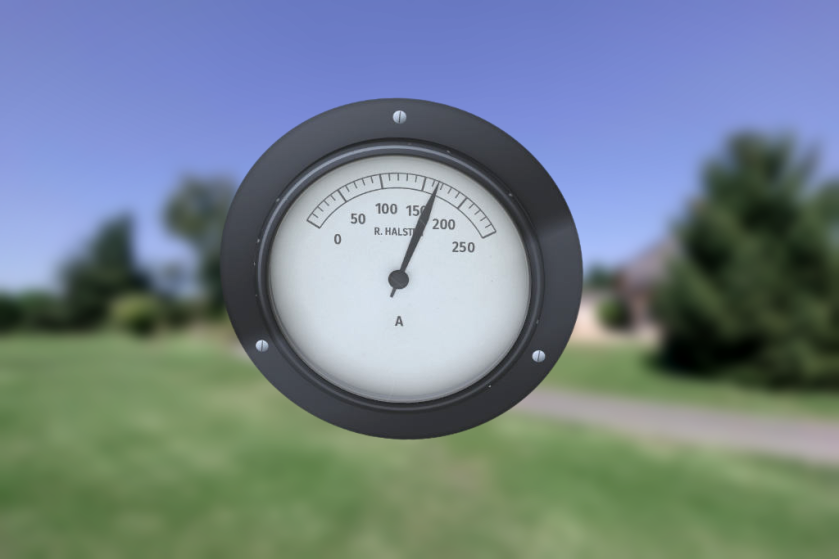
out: **165** A
